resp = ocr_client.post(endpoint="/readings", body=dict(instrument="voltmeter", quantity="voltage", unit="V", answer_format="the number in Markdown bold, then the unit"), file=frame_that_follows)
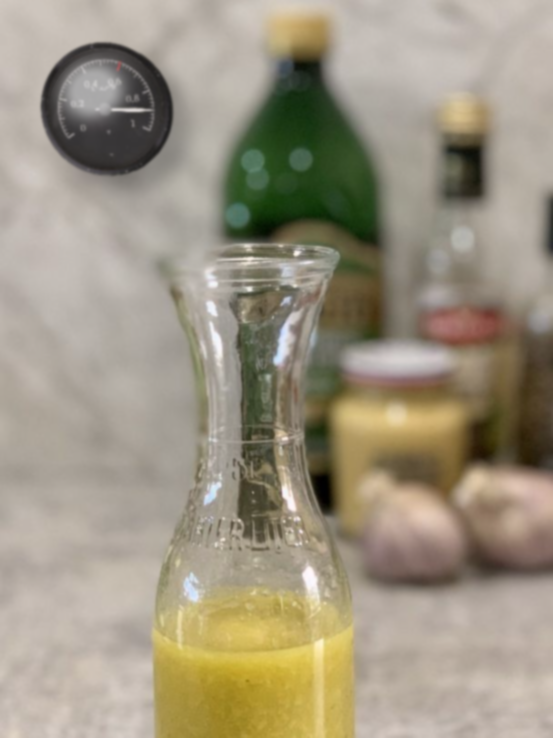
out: **0.9** V
